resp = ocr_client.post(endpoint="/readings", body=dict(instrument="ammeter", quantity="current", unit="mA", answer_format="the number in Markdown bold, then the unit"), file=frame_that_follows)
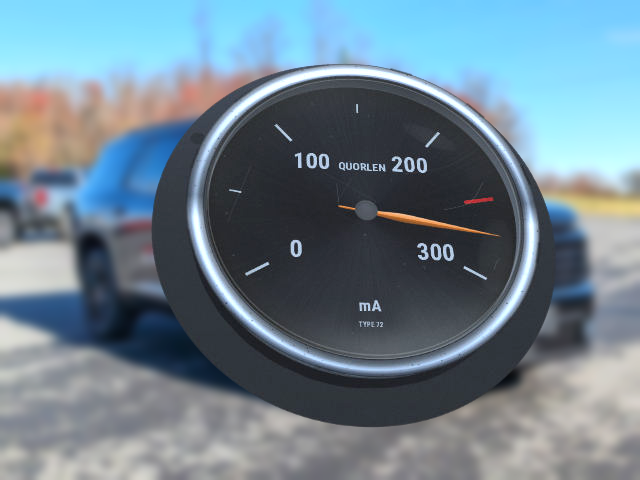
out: **275** mA
